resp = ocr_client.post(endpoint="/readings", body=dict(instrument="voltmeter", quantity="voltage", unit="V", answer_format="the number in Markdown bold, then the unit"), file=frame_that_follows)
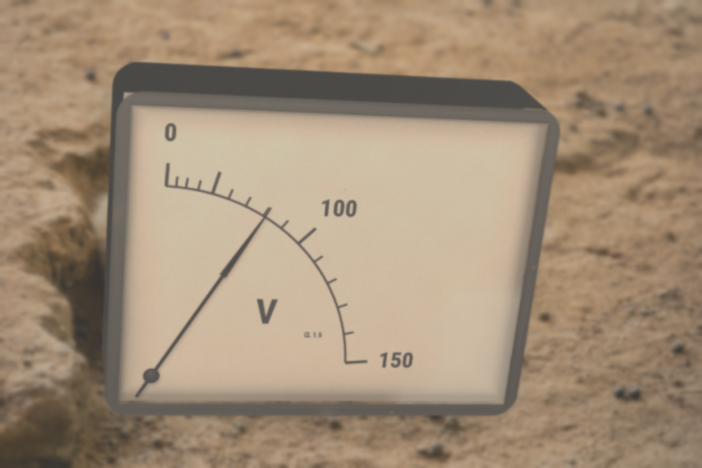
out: **80** V
